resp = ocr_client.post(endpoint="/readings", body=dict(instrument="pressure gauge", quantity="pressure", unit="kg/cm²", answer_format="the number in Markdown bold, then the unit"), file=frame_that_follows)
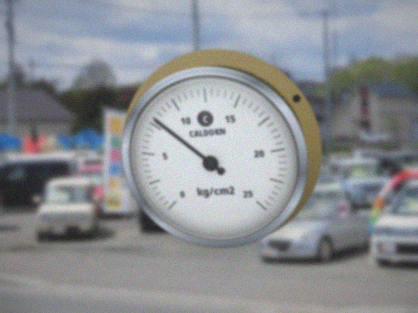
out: **8** kg/cm²
